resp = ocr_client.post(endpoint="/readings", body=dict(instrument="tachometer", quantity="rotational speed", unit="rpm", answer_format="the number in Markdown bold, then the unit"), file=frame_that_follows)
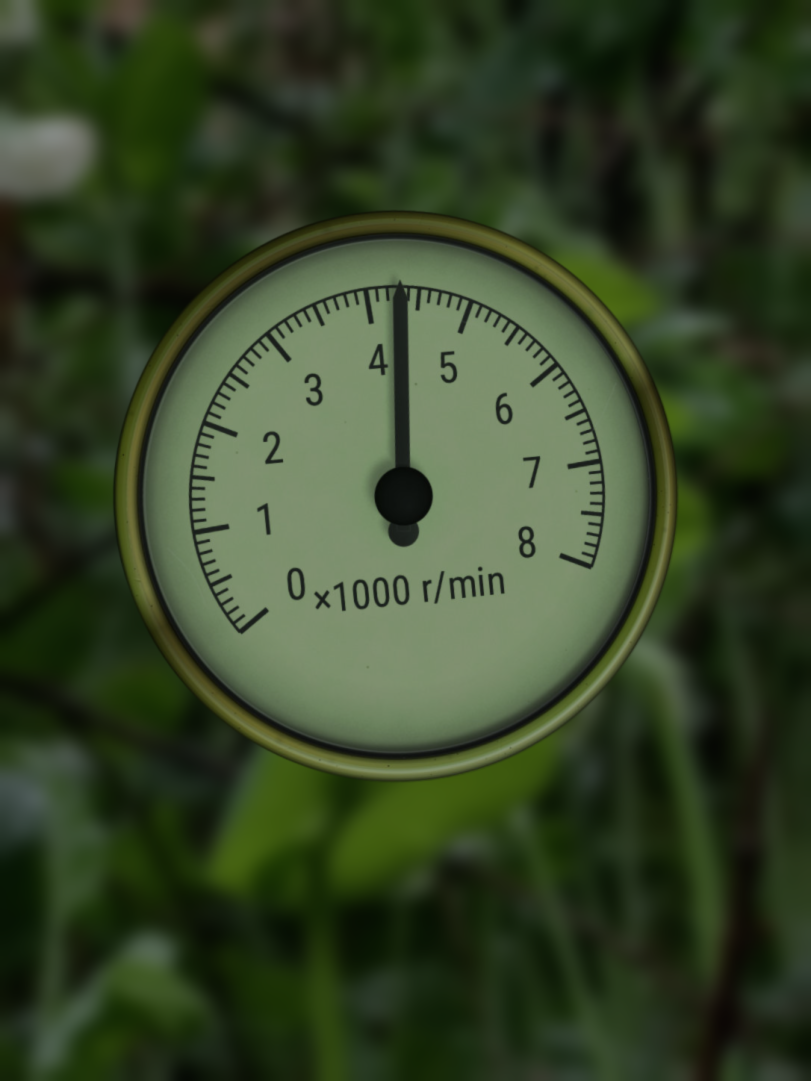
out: **4300** rpm
